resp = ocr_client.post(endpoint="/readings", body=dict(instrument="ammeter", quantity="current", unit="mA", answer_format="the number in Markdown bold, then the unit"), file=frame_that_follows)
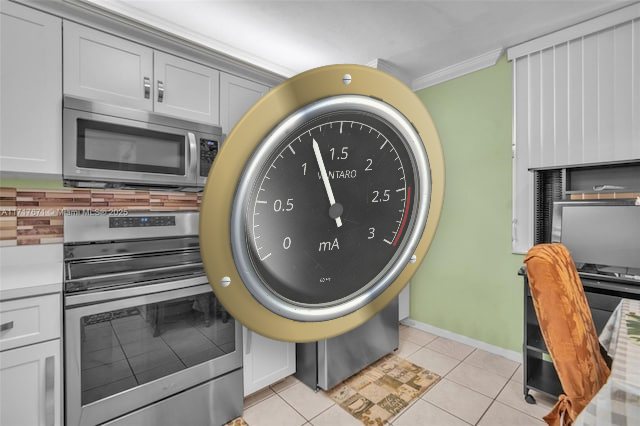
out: **1.2** mA
